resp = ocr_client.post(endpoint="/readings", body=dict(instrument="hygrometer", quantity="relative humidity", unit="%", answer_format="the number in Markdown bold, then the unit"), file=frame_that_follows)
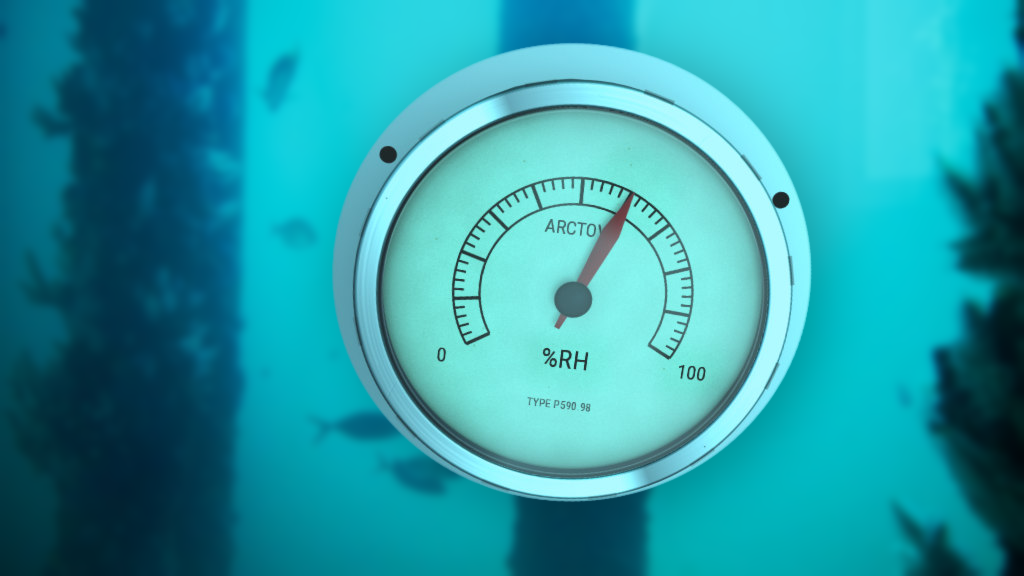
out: **60** %
